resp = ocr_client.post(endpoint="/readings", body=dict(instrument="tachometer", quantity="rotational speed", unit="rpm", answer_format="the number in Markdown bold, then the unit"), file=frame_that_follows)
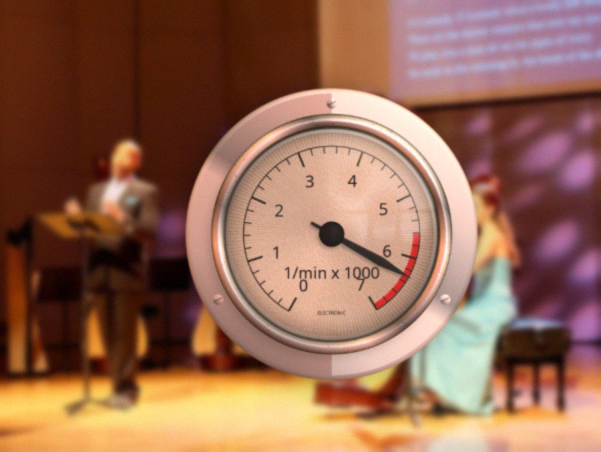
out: **6300** rpm
